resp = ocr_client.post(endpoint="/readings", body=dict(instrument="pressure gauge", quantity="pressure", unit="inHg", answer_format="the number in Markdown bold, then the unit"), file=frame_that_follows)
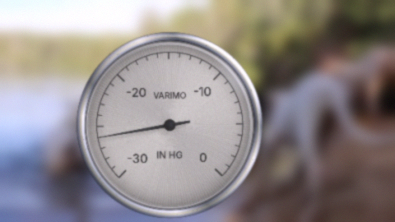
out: **-26** inHg
